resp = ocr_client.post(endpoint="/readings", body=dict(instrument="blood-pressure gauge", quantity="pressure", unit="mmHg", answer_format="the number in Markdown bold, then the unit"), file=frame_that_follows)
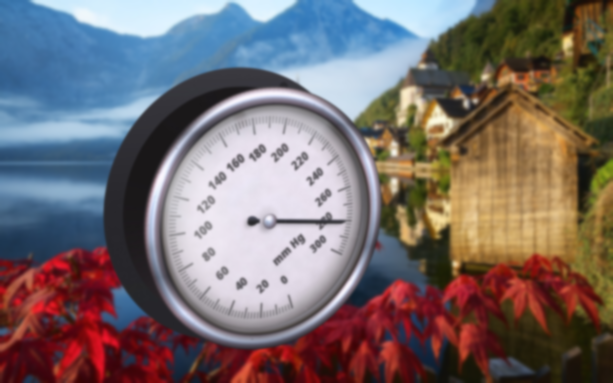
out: **280** mmHg
